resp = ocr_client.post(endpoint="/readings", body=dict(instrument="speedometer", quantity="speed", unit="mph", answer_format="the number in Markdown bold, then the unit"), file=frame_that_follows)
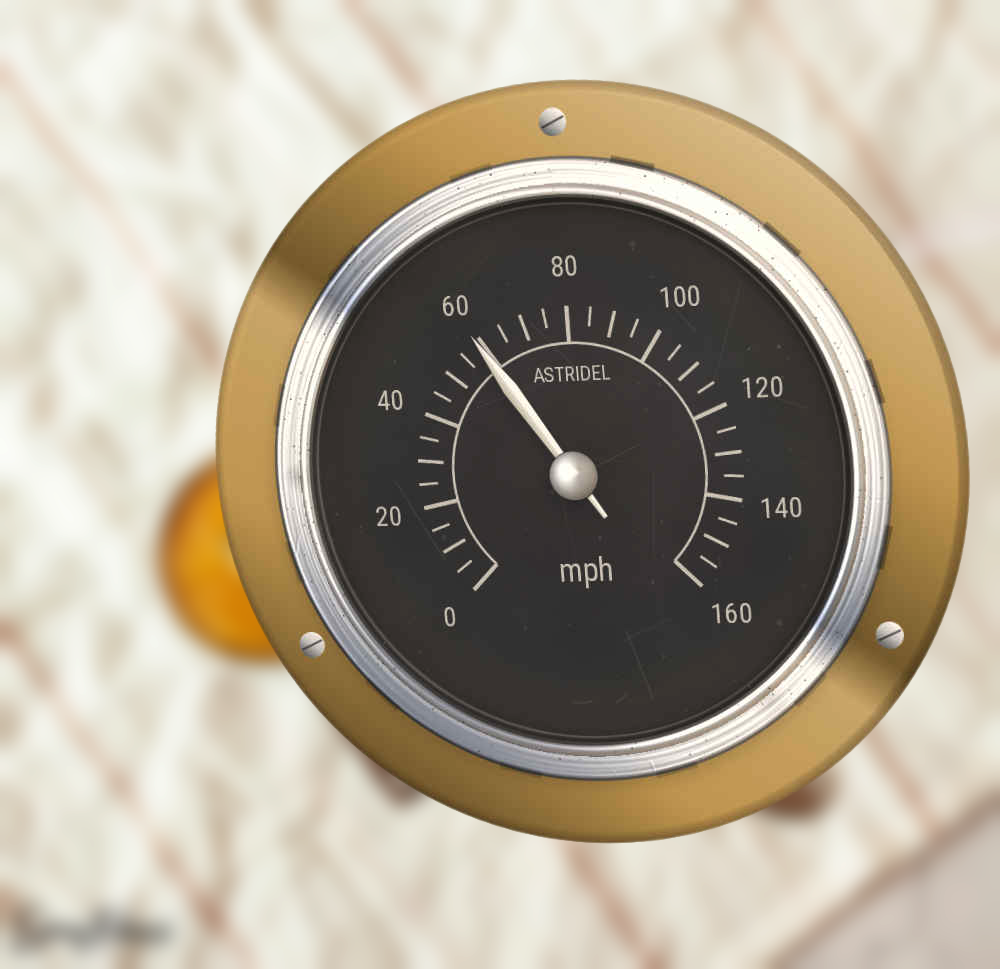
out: **60** mph
